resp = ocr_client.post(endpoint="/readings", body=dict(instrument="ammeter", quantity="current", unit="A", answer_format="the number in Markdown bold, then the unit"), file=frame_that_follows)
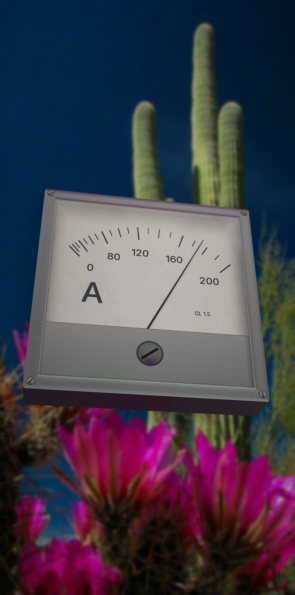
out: **175** A
